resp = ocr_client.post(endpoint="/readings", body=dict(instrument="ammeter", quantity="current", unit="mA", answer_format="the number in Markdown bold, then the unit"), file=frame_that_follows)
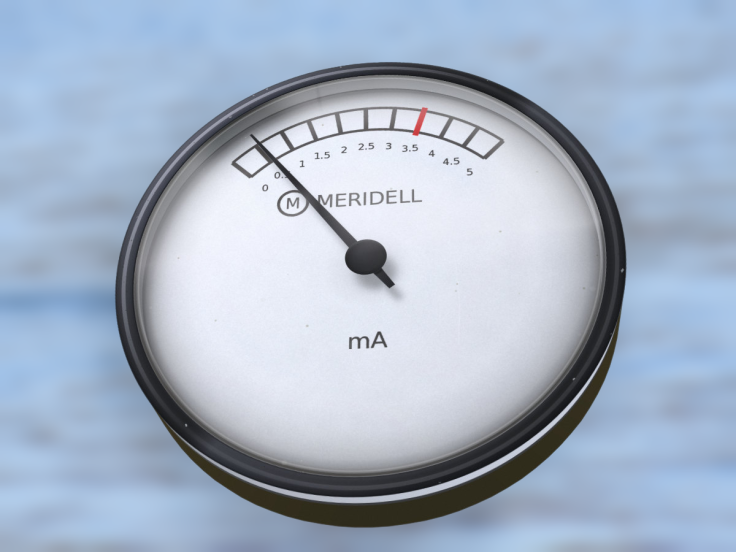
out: **0.5** mA
